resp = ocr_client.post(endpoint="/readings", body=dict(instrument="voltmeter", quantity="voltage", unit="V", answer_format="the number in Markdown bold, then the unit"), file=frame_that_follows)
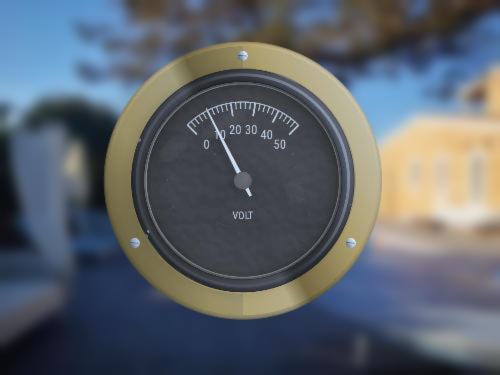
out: **10** V
